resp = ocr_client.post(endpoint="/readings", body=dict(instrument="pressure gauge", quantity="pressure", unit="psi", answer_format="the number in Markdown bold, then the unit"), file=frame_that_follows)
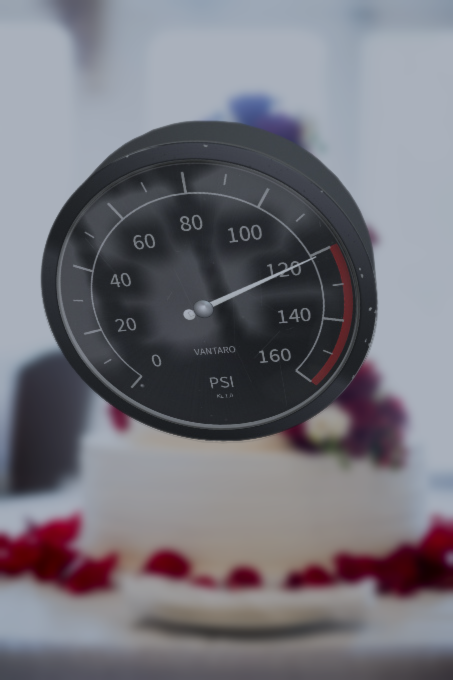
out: **120** psi
